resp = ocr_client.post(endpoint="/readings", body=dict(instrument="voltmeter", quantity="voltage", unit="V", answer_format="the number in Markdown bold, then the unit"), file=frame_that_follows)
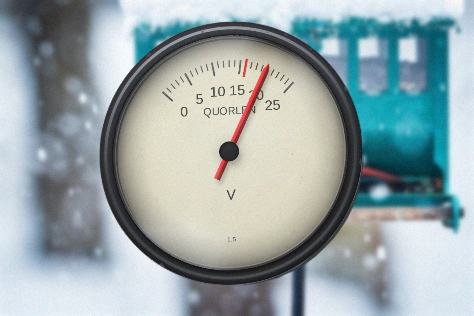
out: **20** V
